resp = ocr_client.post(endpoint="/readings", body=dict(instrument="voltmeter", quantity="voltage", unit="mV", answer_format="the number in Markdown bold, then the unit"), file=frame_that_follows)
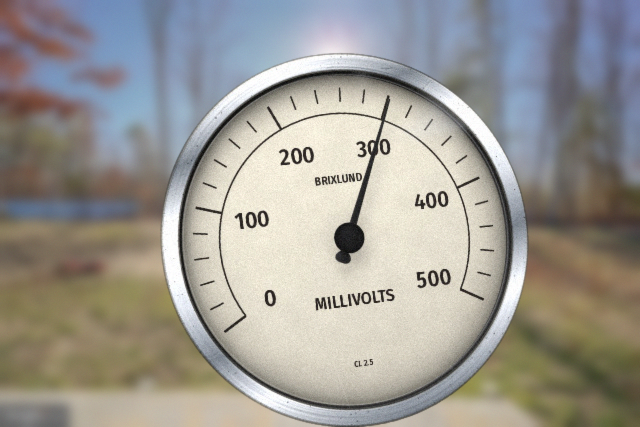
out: **300** mV
